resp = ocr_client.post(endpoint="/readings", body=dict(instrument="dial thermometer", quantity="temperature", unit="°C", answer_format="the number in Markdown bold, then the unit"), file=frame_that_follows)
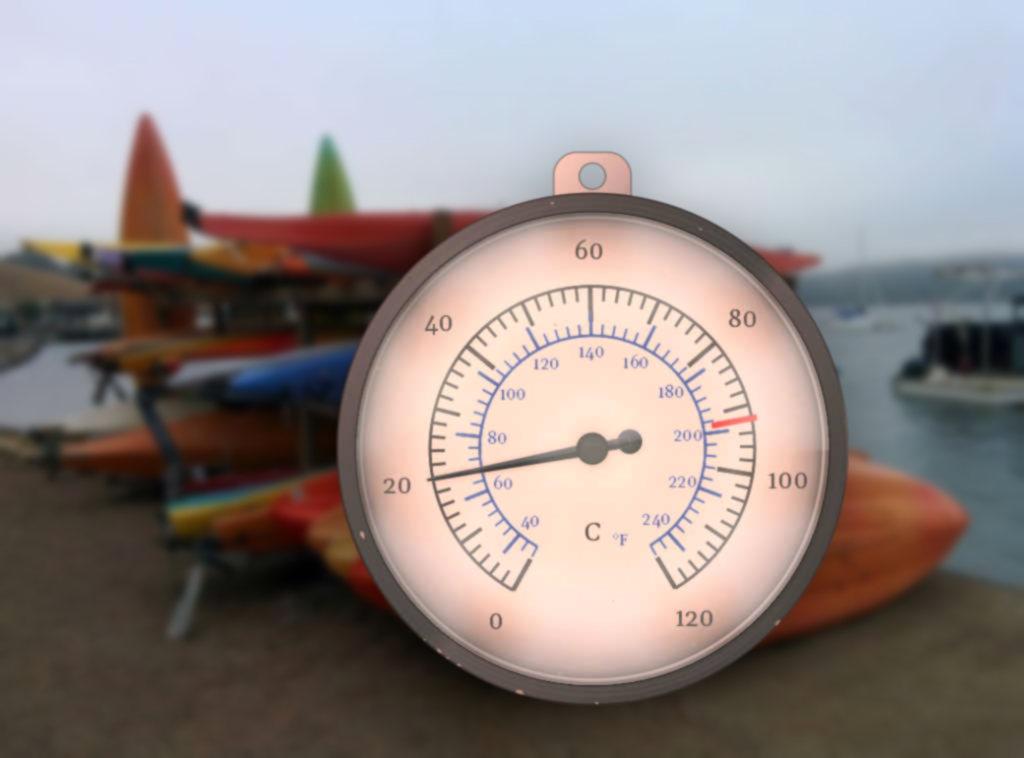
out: **20** °C
